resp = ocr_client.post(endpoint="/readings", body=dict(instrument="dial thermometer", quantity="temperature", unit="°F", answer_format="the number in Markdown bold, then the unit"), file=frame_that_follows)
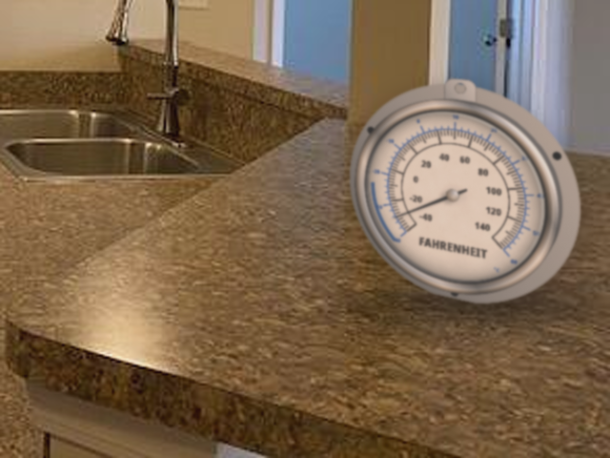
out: **-30** °F
